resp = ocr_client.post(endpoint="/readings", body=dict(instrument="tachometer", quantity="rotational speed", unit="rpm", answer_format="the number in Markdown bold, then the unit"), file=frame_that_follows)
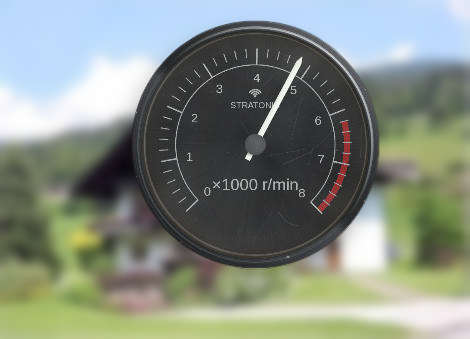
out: **4800** rpm
